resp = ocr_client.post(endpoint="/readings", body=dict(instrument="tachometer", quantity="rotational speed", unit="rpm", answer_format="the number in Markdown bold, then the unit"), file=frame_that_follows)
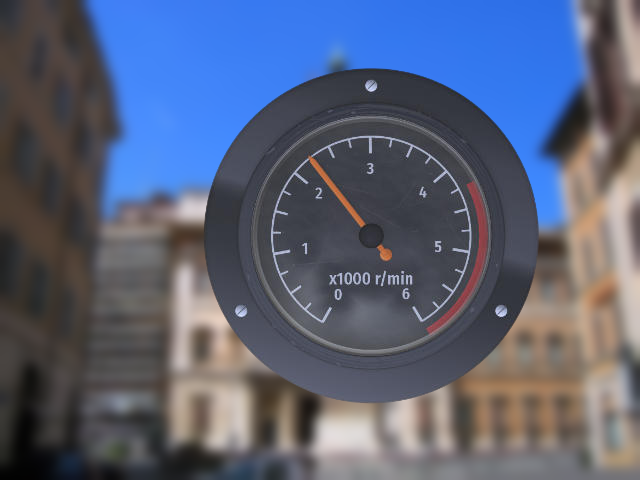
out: **2250** rpm
